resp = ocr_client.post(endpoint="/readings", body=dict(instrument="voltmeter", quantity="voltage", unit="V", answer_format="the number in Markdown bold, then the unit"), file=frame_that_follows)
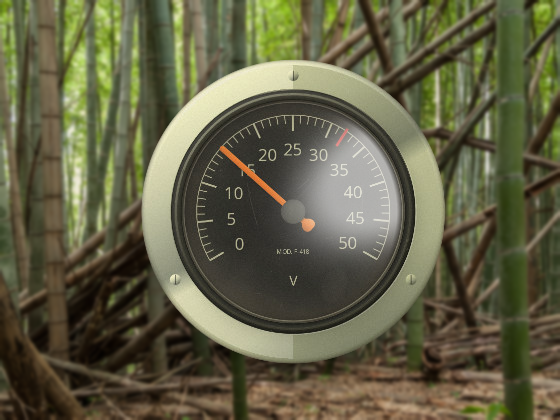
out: **15** V
